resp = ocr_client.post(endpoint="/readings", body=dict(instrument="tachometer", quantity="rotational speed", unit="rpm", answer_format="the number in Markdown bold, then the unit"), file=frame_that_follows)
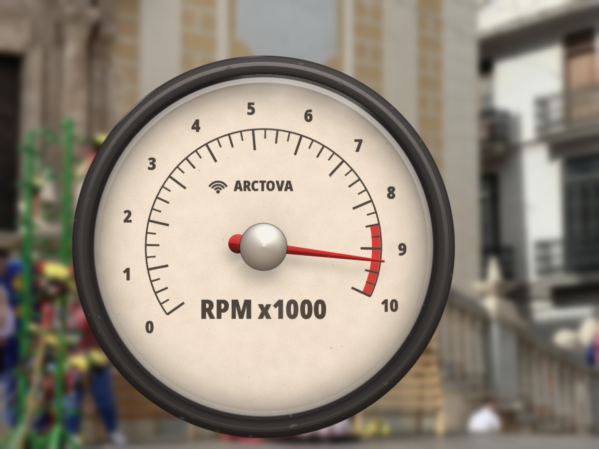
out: **9250** rpm
